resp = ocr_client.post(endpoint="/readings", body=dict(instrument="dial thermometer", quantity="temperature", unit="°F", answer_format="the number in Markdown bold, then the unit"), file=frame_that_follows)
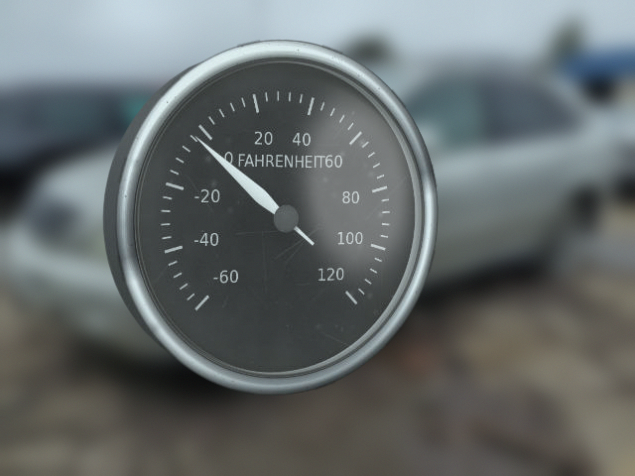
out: **-4** °F
